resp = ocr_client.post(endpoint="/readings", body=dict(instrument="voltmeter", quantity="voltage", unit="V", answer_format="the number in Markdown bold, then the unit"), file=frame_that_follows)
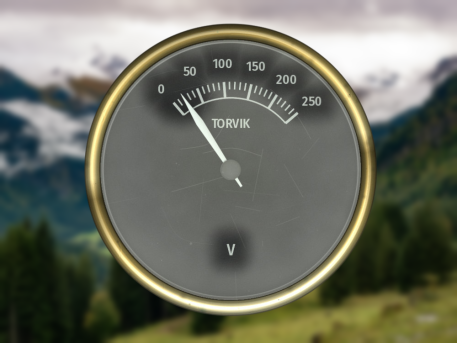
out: **20** V
